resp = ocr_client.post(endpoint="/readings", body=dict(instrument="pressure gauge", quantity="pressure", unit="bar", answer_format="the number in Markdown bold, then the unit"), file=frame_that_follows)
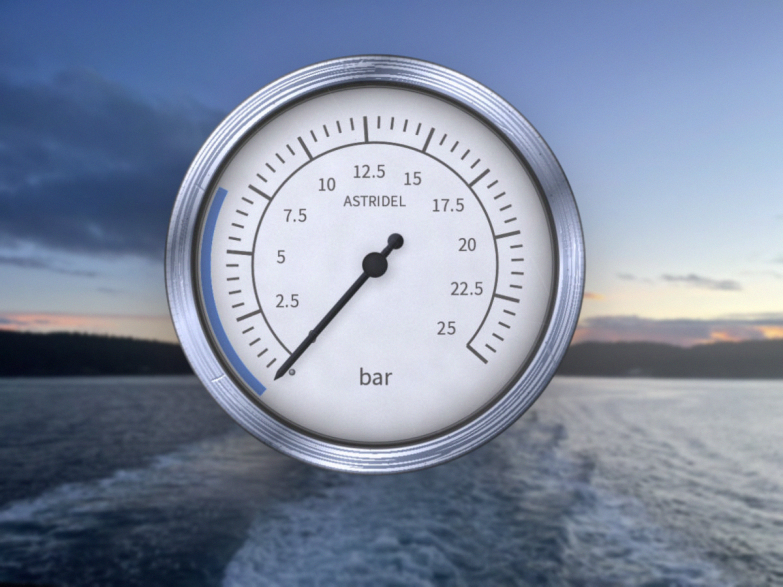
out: **0** bar
